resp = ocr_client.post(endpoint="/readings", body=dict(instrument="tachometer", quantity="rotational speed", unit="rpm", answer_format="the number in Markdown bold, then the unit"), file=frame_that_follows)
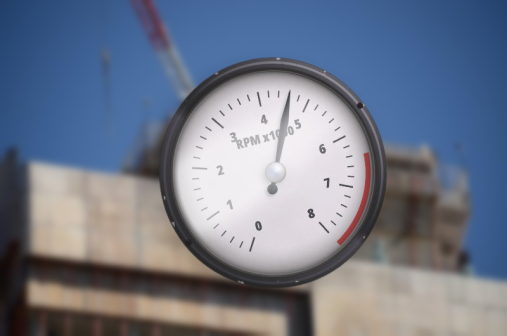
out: **4600** rpm
